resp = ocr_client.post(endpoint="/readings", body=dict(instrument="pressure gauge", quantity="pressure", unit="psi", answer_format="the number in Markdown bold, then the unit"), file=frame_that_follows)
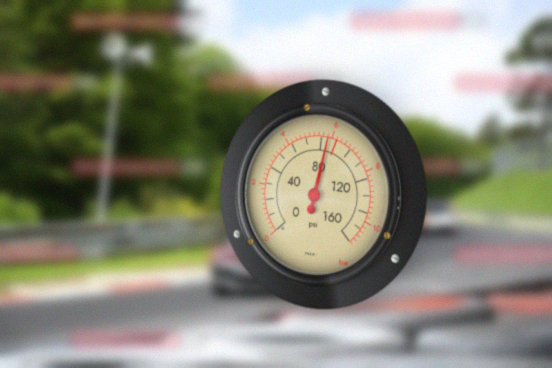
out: **85** psi
